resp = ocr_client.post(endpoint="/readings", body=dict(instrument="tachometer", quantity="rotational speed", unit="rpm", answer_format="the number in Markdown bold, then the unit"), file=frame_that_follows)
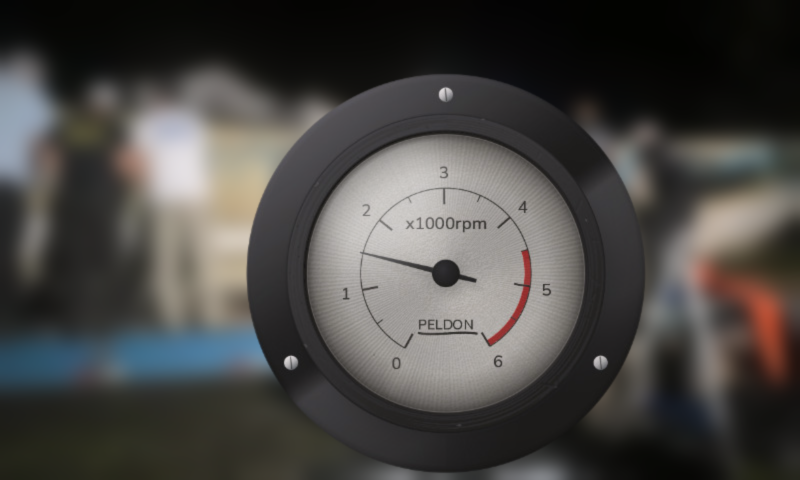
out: **1500** rpm
